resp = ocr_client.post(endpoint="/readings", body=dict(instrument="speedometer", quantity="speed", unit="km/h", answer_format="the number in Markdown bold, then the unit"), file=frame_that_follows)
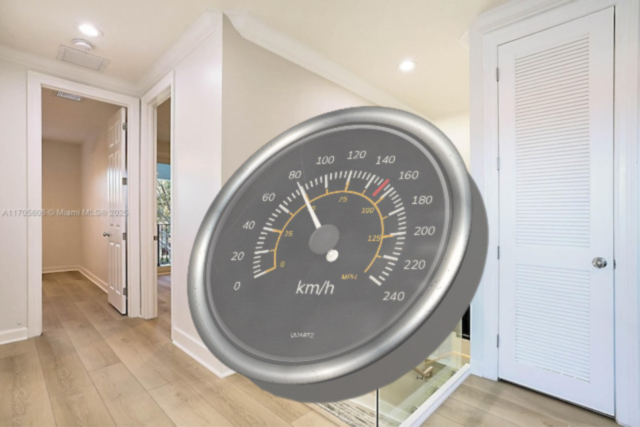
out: **80** km/h
